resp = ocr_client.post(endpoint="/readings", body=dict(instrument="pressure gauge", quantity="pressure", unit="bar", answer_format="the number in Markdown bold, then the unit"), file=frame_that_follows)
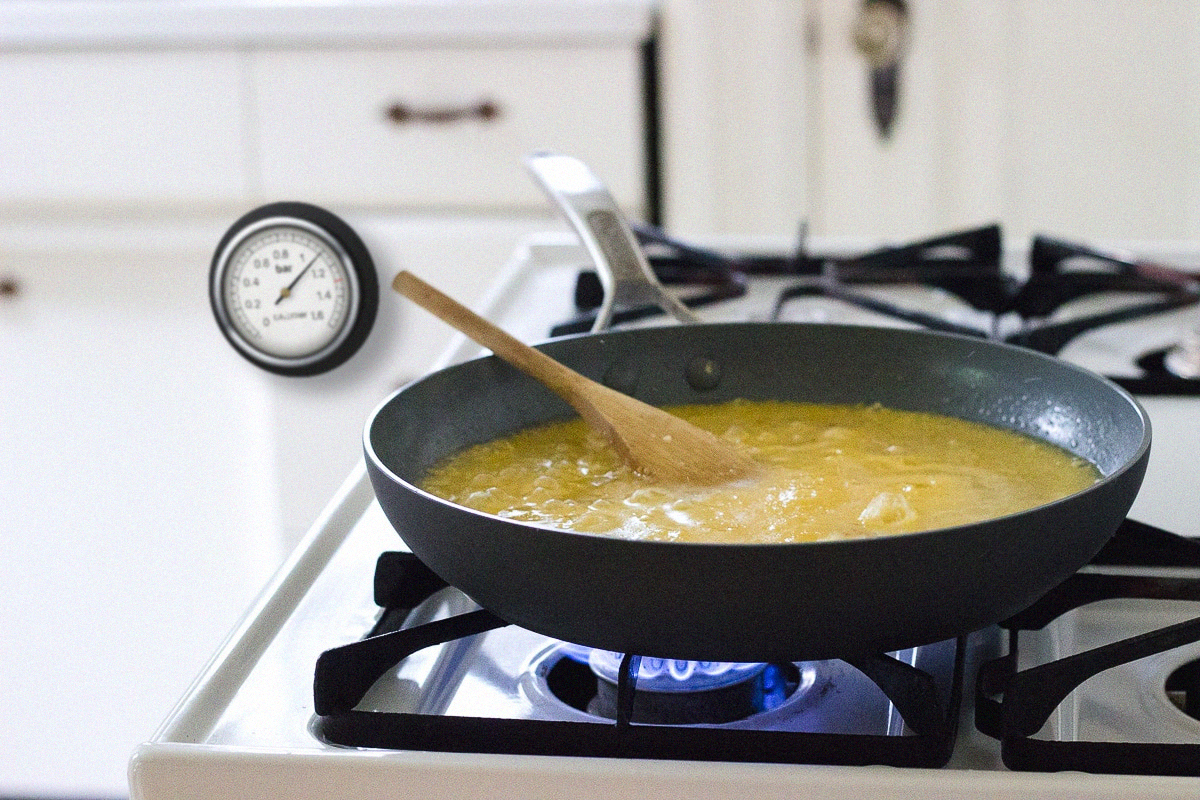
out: **1.1** bar
